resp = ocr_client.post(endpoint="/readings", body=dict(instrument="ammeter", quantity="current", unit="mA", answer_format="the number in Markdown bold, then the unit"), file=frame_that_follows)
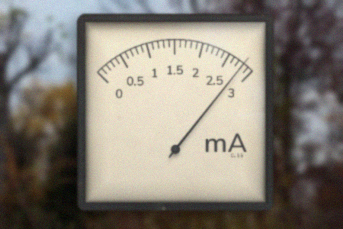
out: **2.8** mA
